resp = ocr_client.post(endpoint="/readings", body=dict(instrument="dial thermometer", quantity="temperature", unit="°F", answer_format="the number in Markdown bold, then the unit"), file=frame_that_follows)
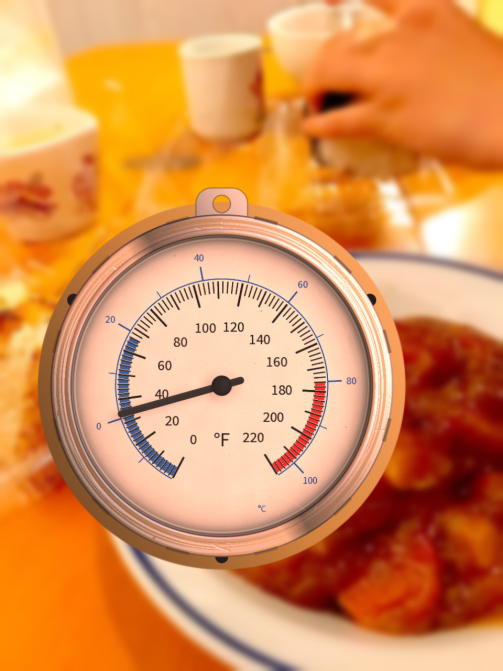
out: **34** °F
